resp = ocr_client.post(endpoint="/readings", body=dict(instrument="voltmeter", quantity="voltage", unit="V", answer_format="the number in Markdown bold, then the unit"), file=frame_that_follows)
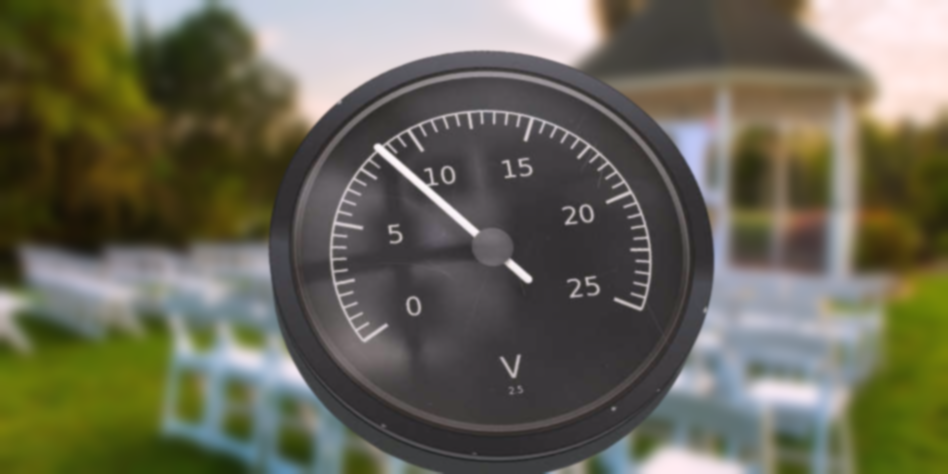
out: **8.5** V
